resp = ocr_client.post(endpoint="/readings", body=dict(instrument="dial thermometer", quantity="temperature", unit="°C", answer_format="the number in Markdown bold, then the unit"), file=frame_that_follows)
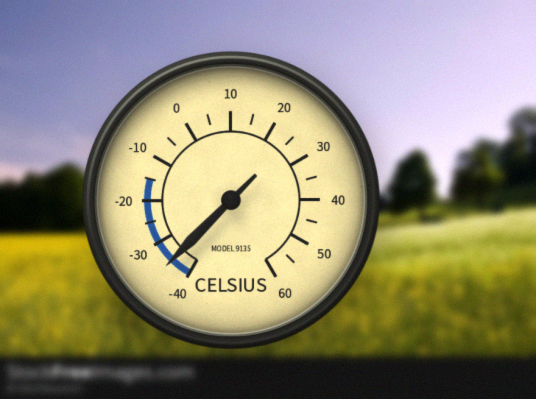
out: **-35** °C
